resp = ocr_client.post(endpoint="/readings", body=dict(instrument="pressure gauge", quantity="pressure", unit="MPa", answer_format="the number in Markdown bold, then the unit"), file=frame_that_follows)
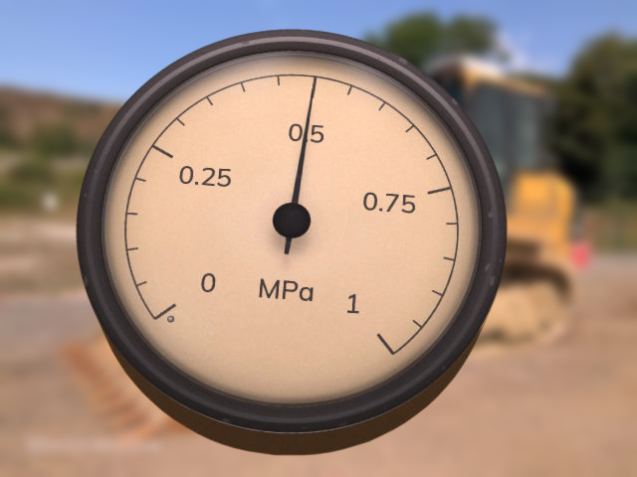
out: **0.5** MPa
